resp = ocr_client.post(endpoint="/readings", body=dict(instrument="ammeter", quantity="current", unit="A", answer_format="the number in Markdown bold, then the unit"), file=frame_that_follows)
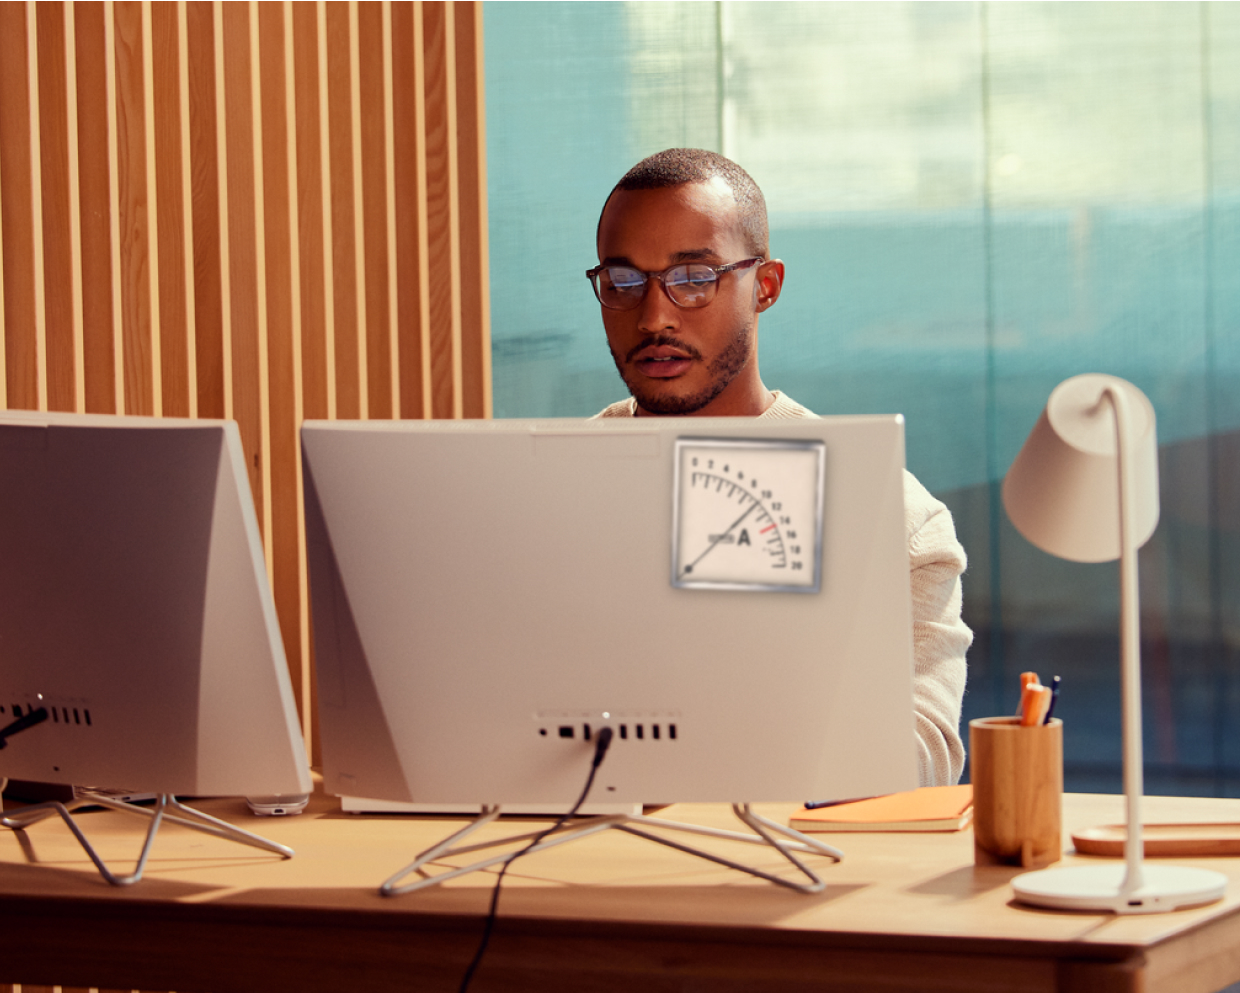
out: **10** A
